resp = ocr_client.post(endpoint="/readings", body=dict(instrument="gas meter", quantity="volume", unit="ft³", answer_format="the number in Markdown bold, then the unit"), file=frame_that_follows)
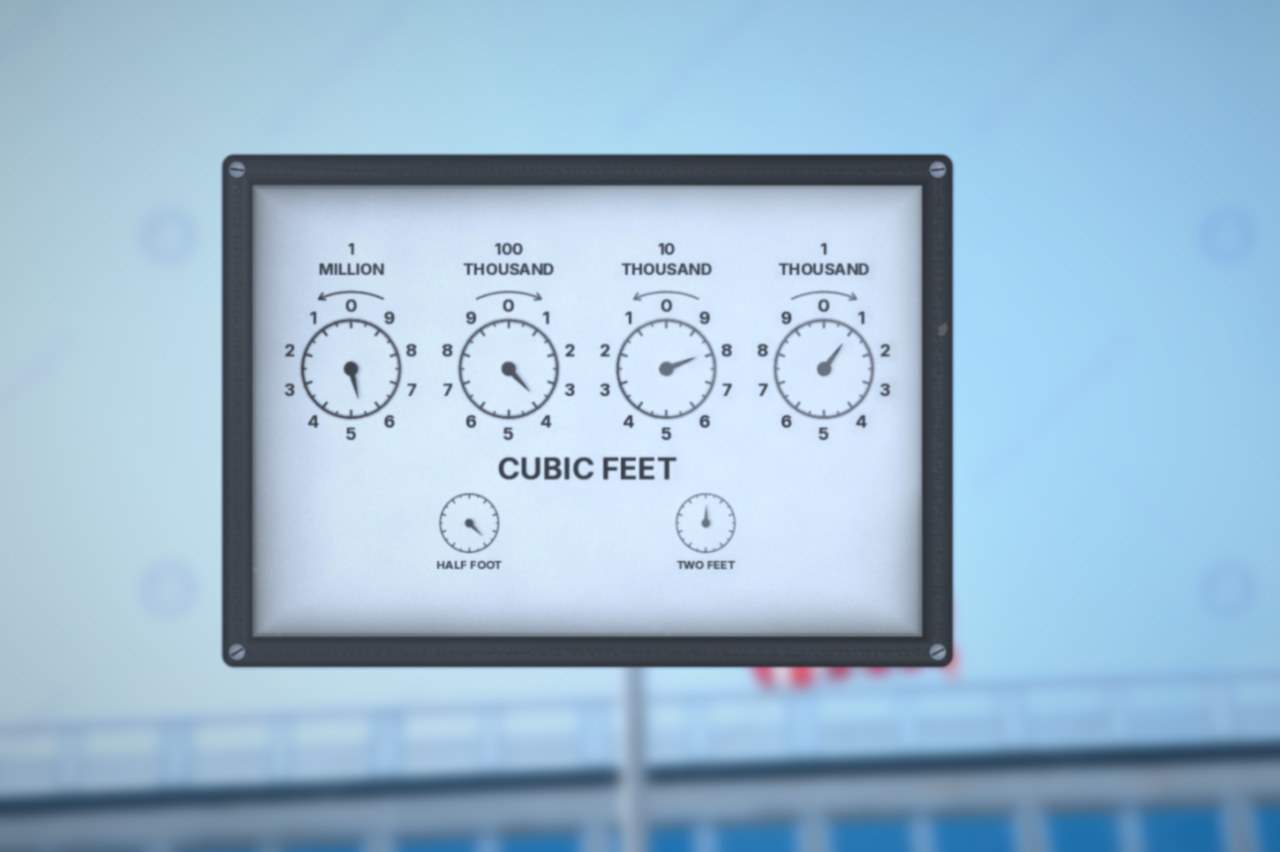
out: **538100** ft³
